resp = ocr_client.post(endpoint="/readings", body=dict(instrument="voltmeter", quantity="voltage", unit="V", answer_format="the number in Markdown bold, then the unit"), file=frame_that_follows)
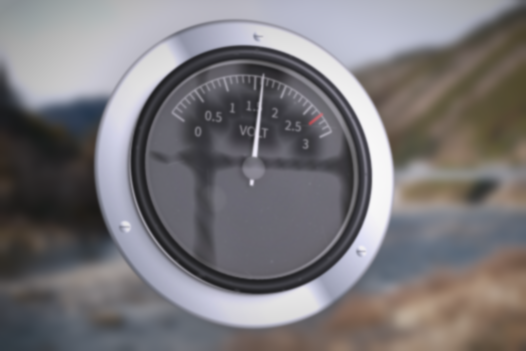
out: **1.6** V
